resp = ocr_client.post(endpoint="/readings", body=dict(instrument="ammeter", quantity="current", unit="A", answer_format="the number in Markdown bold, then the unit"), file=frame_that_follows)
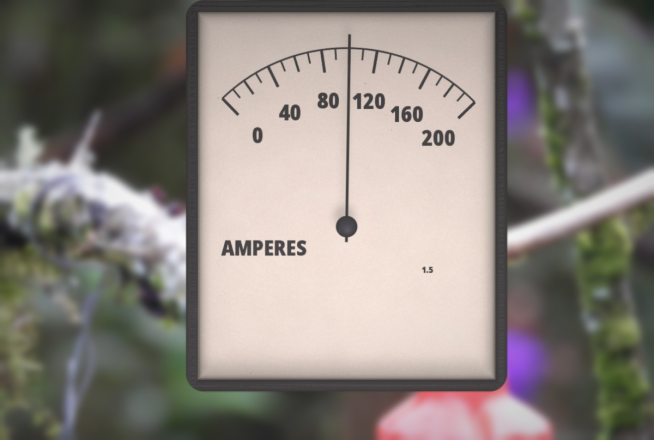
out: **100** A
